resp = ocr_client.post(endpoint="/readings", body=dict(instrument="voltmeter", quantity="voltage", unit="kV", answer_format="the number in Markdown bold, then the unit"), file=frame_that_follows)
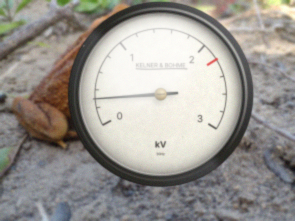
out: **0.3** kV
